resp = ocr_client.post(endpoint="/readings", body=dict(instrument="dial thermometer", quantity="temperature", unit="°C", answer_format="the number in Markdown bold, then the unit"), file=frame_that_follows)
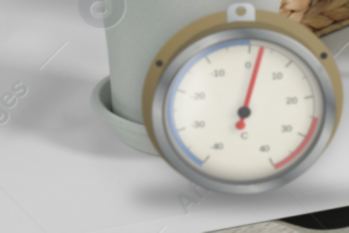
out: **2.5** °C
